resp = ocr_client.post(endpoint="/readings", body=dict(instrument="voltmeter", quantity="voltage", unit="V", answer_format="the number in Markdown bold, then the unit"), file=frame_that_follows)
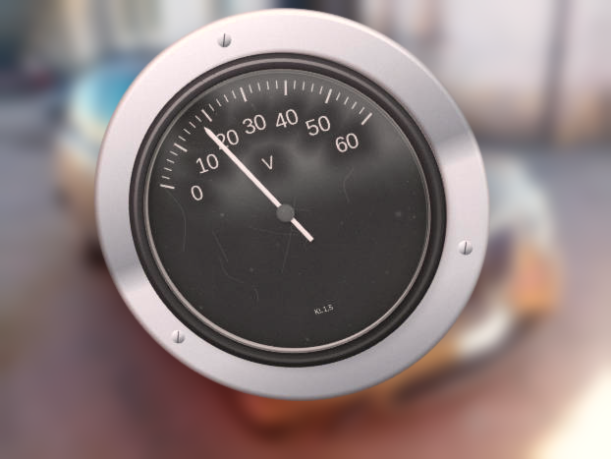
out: **18** V
